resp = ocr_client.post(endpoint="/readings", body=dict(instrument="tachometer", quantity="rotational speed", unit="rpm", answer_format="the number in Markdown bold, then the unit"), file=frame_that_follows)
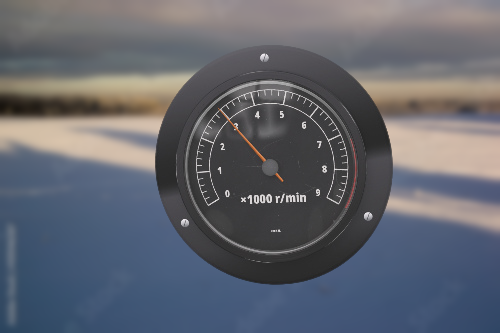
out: **3000** rpm
